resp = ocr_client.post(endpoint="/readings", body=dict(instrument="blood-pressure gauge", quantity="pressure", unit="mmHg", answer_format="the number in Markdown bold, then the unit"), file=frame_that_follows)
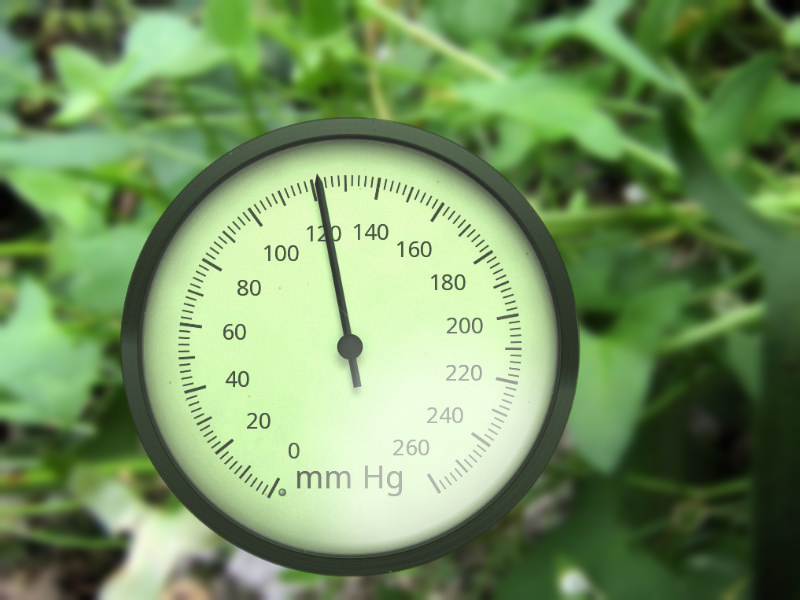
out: **122** mmHg
